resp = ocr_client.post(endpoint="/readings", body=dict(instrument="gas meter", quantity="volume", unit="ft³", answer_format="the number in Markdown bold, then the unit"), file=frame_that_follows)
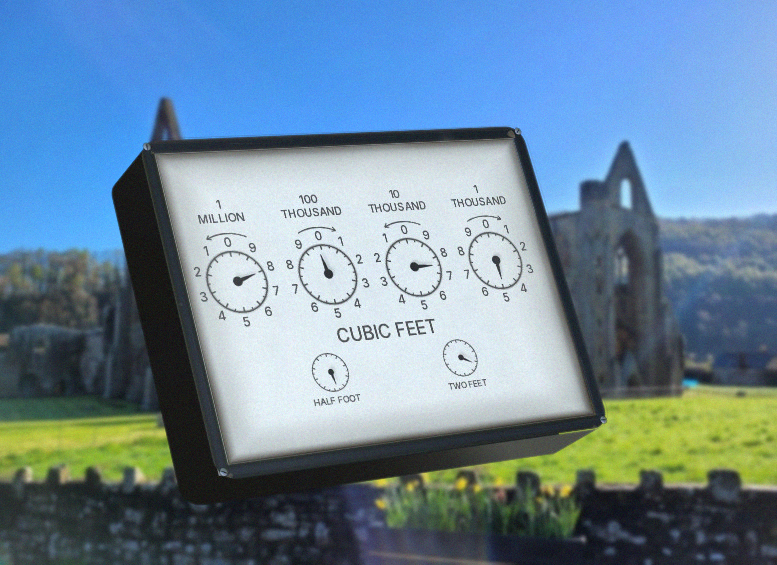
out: **797500** ft³
